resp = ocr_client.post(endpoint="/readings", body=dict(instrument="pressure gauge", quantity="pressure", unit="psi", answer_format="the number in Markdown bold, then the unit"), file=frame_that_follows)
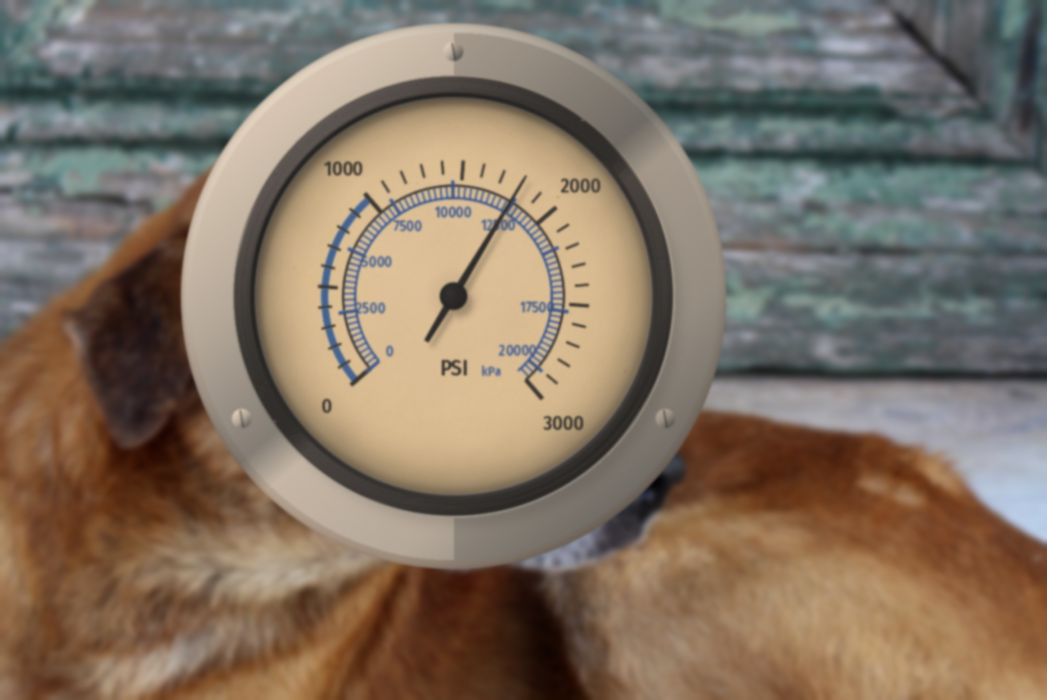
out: **1800** psi
